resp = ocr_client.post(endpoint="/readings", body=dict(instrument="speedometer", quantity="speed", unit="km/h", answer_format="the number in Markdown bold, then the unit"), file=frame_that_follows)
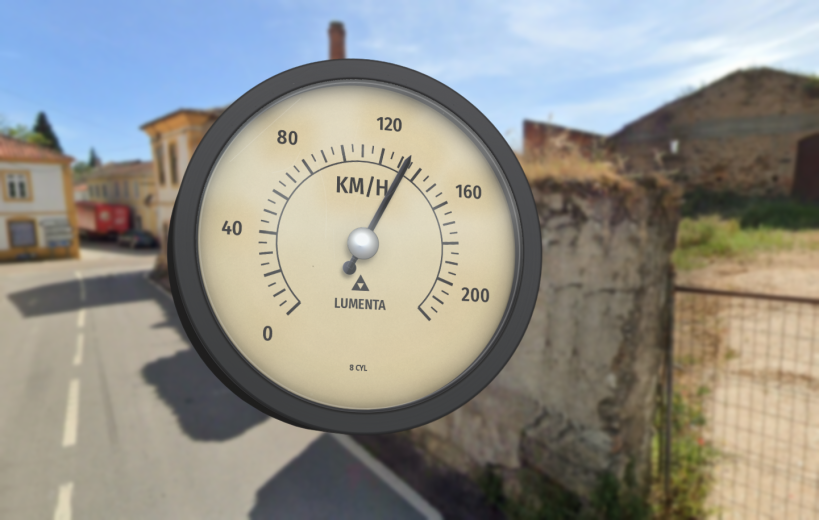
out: **132.5** km/h
